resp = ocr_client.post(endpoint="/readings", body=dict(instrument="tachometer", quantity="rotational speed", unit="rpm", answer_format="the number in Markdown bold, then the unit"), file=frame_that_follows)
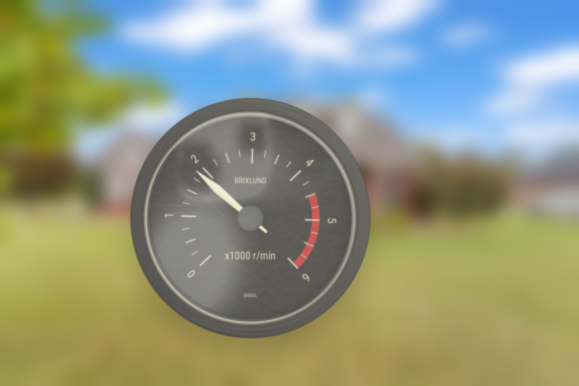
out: **1875** rpm
